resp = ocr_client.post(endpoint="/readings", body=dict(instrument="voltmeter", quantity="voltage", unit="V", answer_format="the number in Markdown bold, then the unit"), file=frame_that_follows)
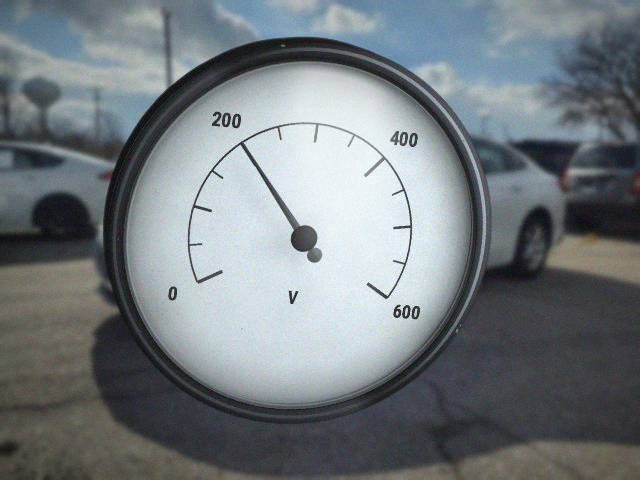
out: **200** V
